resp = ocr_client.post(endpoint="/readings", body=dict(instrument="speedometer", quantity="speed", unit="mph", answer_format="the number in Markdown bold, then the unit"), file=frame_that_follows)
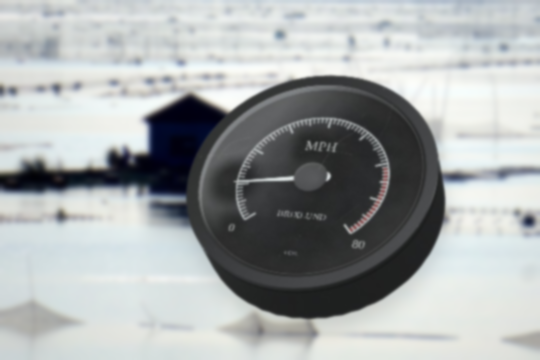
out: **10** mph
